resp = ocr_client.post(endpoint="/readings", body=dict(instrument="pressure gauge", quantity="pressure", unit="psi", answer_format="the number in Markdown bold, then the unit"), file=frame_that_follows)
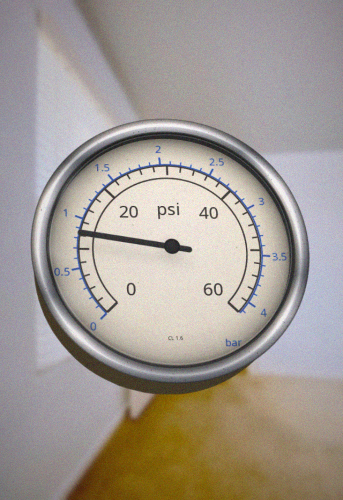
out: **12** psi
